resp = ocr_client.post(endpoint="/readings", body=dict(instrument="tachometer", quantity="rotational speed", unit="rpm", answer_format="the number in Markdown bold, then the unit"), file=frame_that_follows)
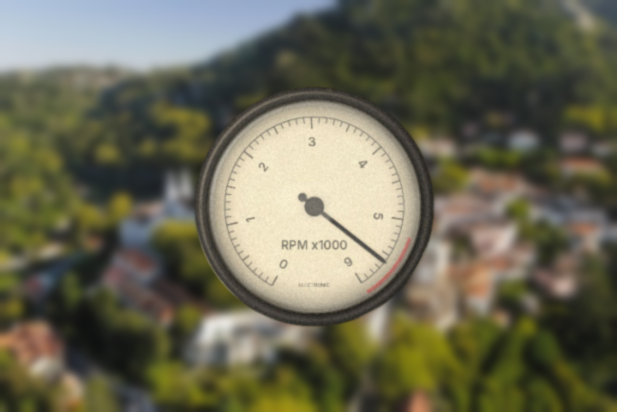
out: **5600** rpm
